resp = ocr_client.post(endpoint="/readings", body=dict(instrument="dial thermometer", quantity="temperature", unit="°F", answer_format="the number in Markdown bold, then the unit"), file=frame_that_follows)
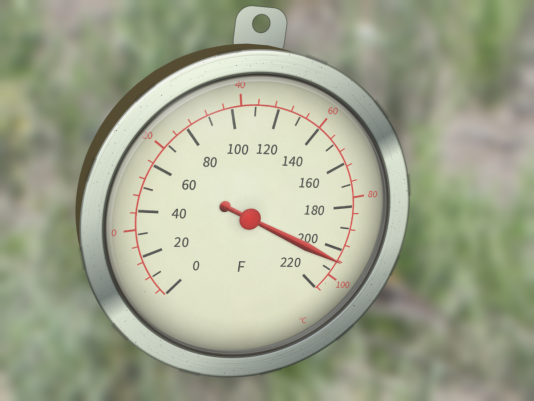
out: **205** °F
